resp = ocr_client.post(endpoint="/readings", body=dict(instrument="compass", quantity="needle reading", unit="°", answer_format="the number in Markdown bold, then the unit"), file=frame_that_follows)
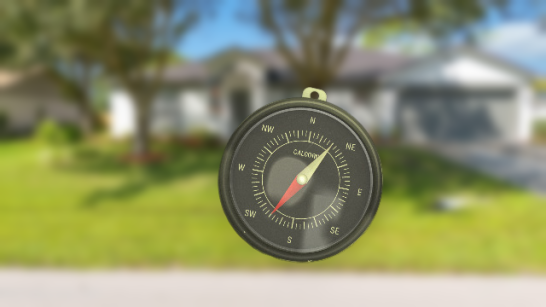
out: **210** °
